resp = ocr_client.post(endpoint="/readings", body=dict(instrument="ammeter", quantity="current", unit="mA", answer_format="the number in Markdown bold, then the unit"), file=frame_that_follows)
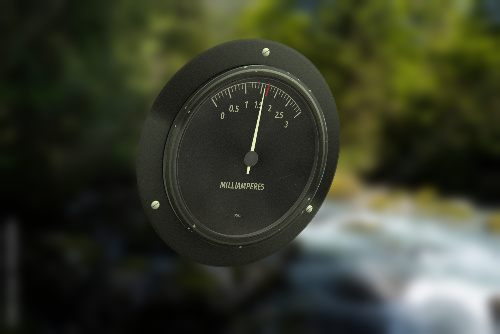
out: **1.5** mA
